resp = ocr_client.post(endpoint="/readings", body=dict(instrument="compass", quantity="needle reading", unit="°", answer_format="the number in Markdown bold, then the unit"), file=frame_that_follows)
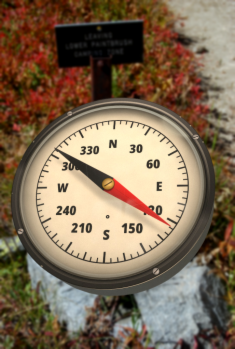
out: **125** °
